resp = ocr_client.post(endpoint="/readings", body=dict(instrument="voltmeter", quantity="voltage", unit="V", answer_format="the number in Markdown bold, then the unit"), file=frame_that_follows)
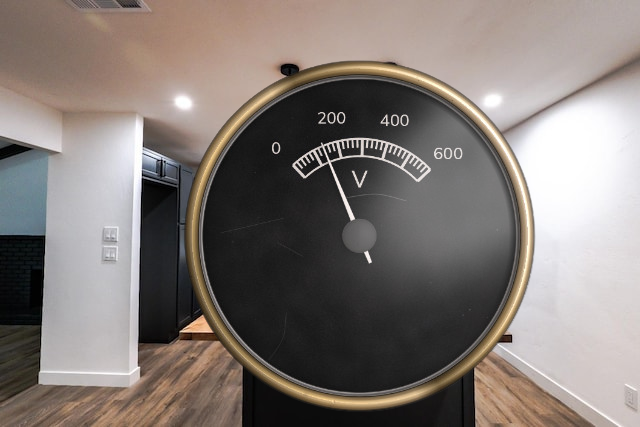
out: **140** V
